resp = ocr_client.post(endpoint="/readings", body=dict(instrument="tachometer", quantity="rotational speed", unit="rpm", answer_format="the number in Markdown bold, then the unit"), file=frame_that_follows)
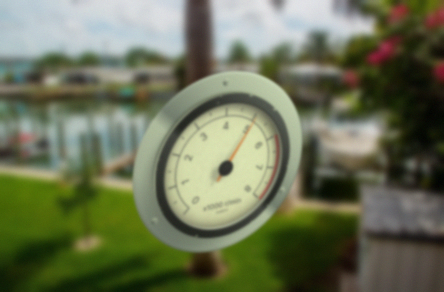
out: **5000** rpm
